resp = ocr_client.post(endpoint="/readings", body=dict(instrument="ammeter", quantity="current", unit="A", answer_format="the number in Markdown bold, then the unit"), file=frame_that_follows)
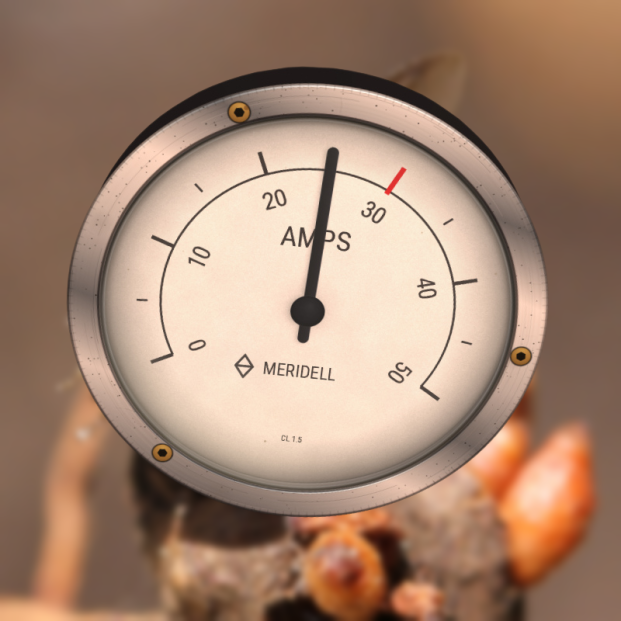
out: **25** A
